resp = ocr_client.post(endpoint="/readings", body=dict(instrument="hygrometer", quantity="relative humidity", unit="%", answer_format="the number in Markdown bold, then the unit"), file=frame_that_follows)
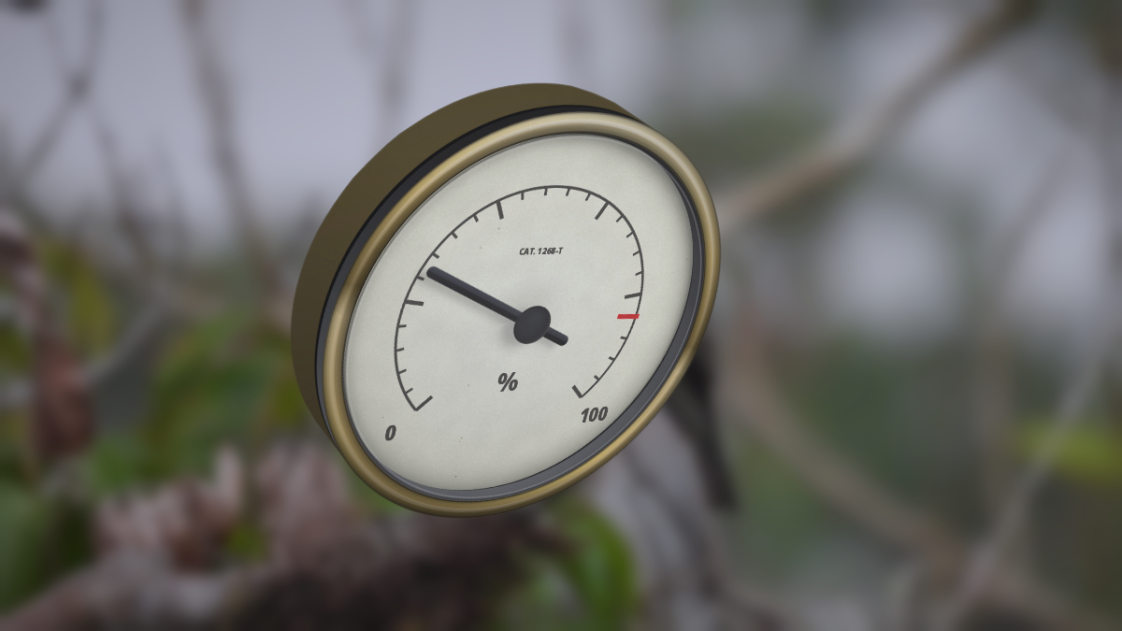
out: **26** %
